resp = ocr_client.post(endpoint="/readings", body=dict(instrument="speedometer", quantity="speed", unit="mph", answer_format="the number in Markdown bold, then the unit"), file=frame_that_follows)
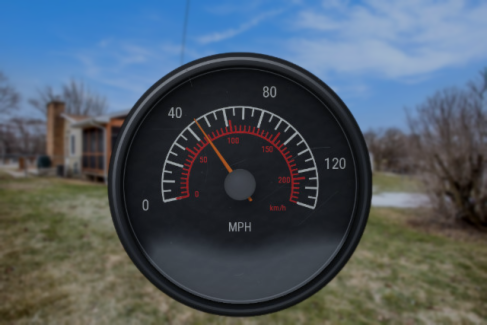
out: **45** mph
